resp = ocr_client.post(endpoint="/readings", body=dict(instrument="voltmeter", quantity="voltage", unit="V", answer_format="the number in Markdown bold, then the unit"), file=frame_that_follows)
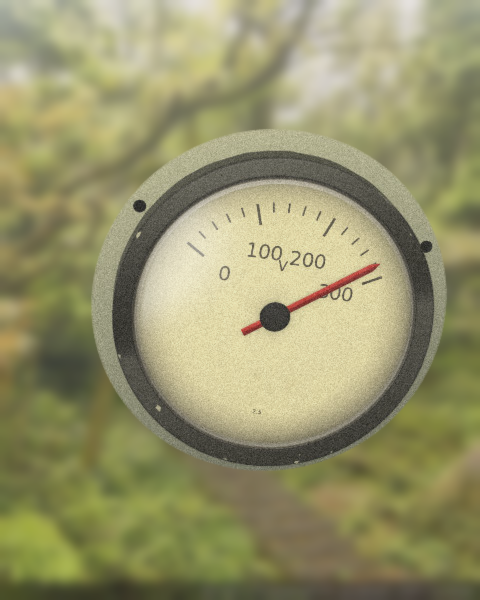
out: **280** V
